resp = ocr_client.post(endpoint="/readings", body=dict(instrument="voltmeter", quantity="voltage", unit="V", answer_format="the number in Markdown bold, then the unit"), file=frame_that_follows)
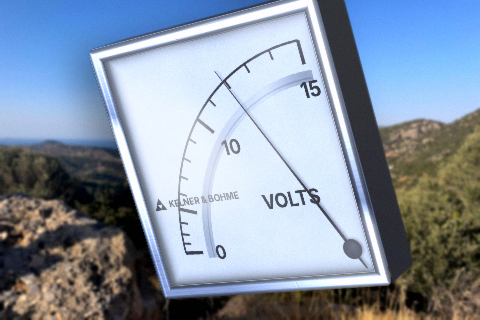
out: **12** V
